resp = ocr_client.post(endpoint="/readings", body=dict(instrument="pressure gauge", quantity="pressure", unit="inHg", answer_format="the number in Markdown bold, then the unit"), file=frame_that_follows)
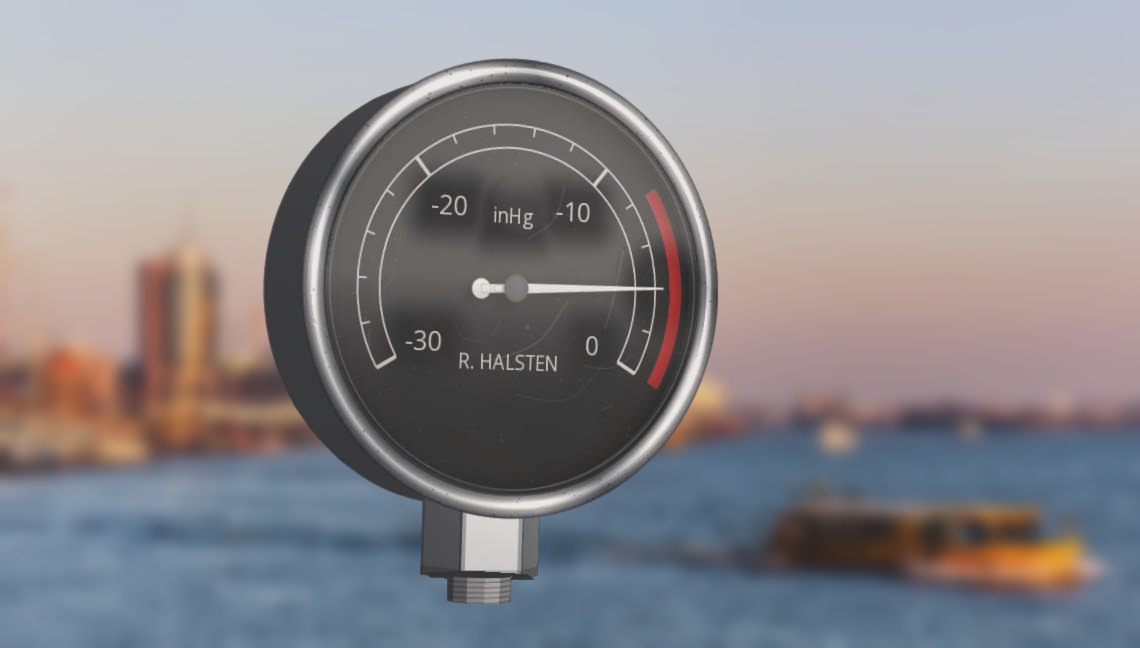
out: **-4** inHg
